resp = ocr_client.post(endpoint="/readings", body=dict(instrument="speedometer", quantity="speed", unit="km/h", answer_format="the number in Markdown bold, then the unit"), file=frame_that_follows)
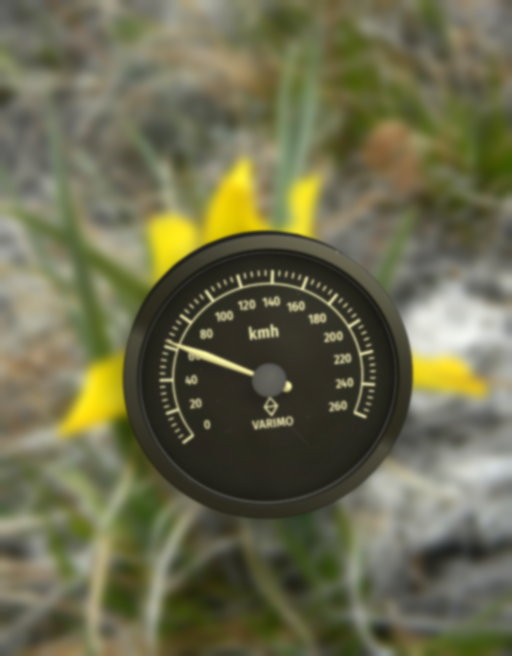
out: **64** km/h
